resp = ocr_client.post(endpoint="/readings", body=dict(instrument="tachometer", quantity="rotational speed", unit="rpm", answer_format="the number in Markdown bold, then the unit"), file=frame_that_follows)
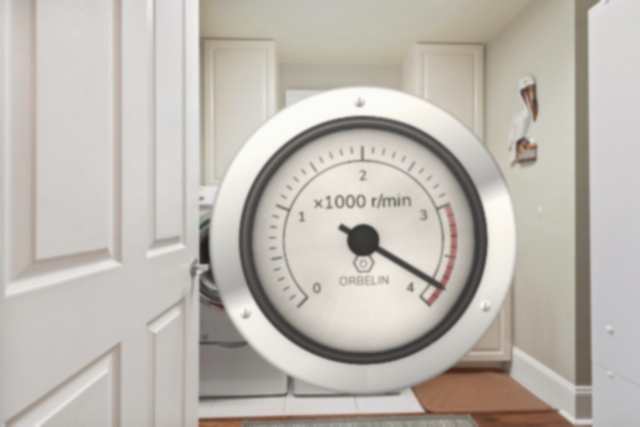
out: **3800** rpm
